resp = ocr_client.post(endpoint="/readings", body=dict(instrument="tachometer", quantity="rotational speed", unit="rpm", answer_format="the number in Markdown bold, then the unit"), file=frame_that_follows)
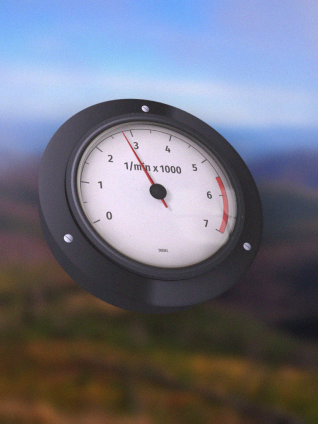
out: **2750** rpm
